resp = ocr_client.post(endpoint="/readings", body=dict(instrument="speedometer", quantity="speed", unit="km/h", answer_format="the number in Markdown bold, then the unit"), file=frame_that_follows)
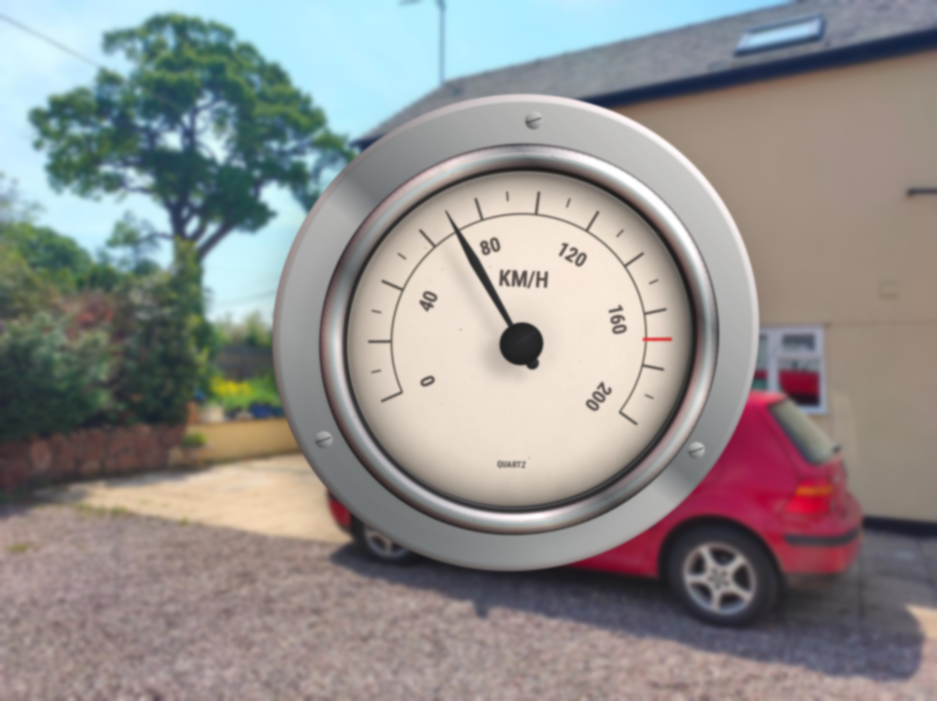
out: **70** km/h
